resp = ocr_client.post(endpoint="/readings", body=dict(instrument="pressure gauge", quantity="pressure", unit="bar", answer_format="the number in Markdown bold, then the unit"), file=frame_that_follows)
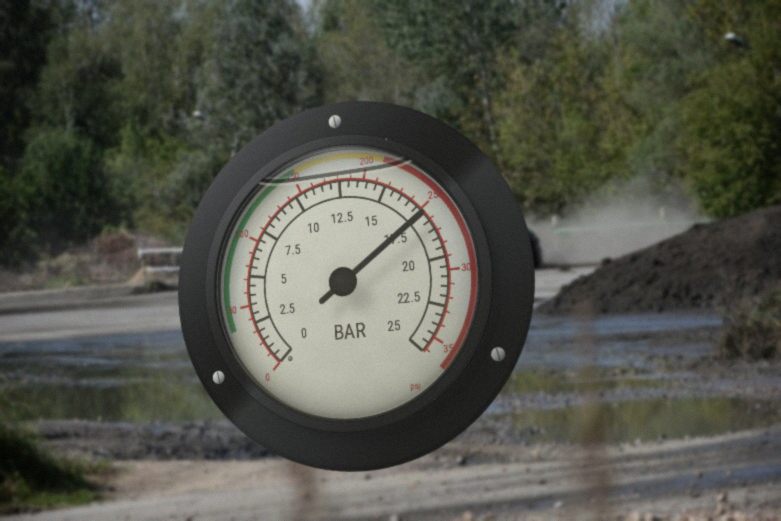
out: **17.5** bar
